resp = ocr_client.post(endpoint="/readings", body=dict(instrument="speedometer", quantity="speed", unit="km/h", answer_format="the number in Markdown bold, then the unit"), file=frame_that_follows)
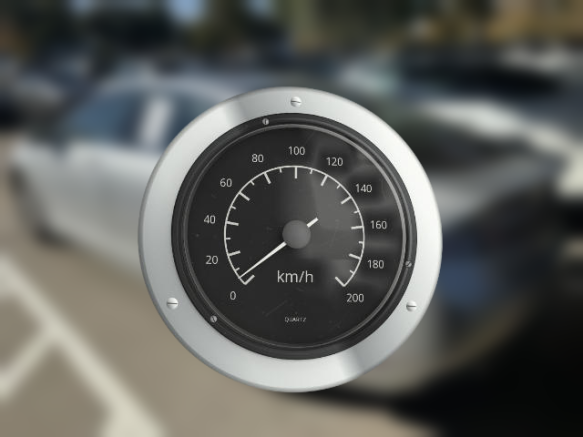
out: **5** km/h
